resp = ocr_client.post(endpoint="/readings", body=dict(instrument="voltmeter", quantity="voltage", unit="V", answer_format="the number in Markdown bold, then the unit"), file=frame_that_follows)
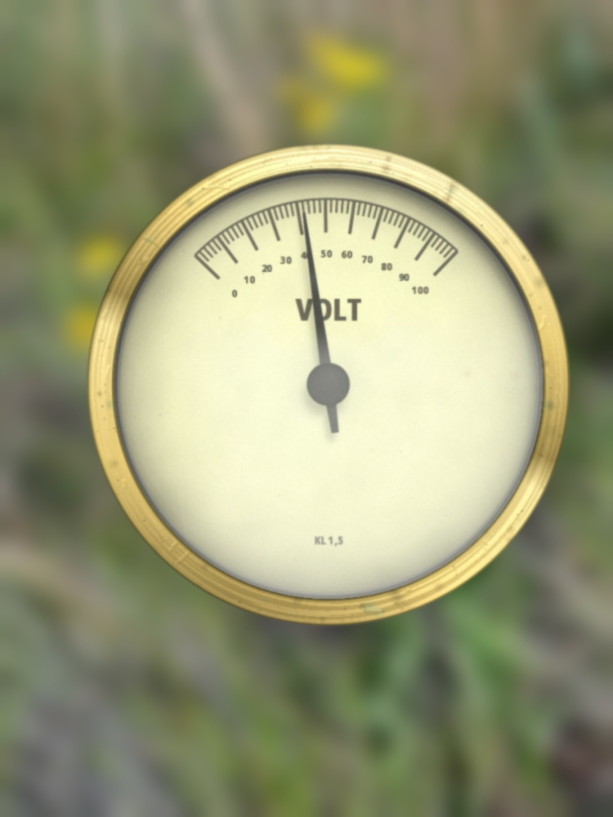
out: **42** V
